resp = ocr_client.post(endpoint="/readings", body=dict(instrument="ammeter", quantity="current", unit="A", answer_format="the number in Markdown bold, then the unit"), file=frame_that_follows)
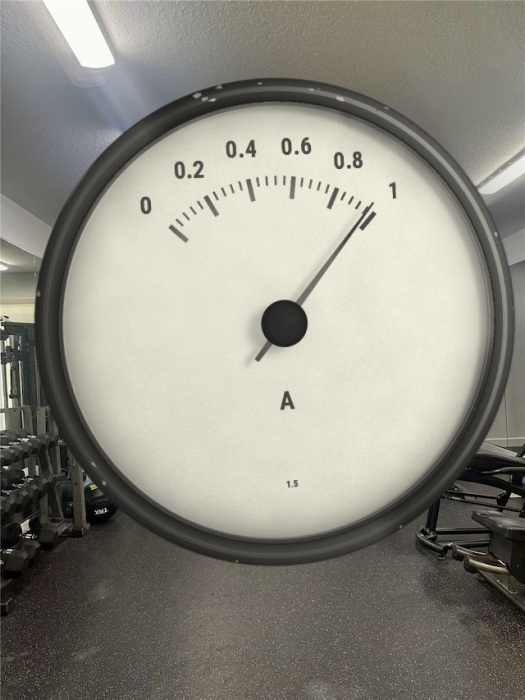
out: **0.96** A
